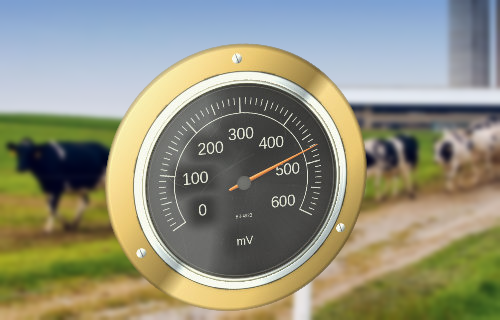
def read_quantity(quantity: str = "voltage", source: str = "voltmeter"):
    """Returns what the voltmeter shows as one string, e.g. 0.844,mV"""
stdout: 470,mV
